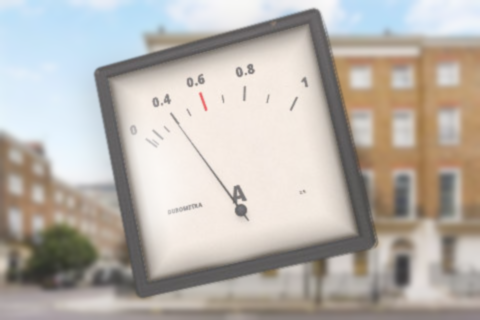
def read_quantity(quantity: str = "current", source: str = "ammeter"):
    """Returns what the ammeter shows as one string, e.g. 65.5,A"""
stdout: 0.4,A
